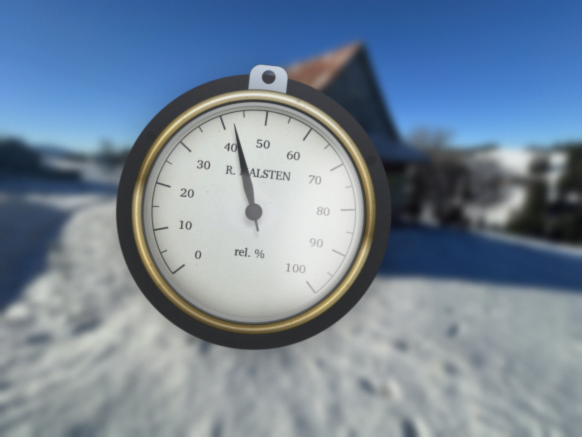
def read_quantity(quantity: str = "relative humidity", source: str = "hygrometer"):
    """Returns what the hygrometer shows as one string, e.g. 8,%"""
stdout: 42.5,%
